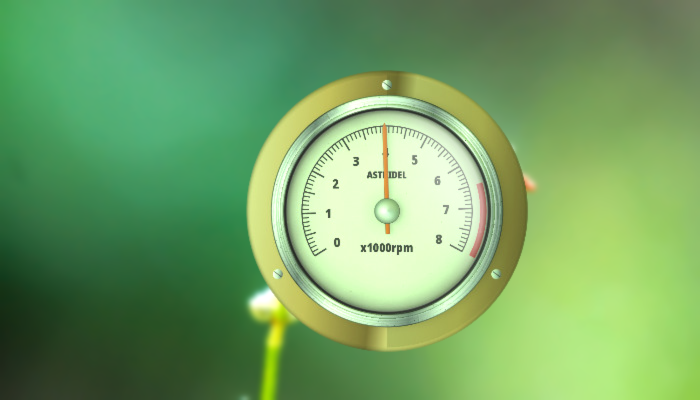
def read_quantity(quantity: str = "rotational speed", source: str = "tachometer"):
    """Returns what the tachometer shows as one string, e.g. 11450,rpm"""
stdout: 4000,rpm
